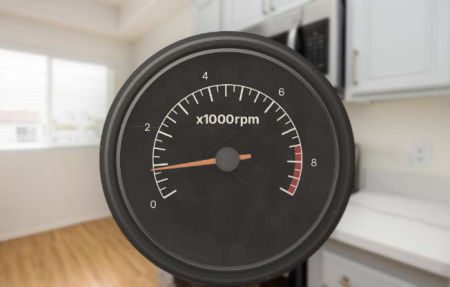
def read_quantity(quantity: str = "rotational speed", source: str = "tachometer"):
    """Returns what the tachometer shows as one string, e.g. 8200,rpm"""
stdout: 875,rpm
